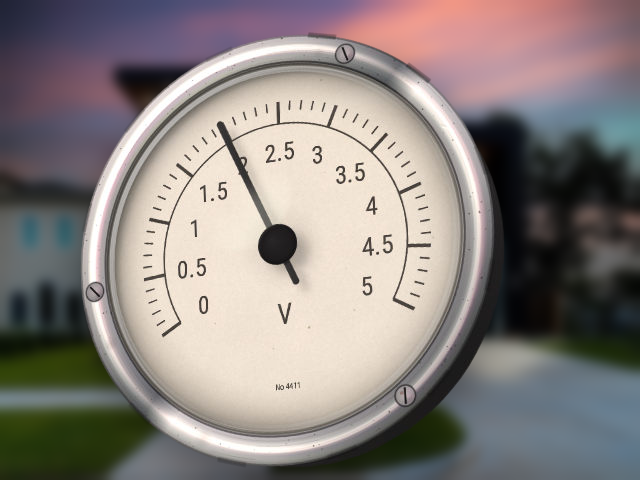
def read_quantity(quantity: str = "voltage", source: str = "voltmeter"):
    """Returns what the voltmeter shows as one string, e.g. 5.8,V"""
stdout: 2,V
